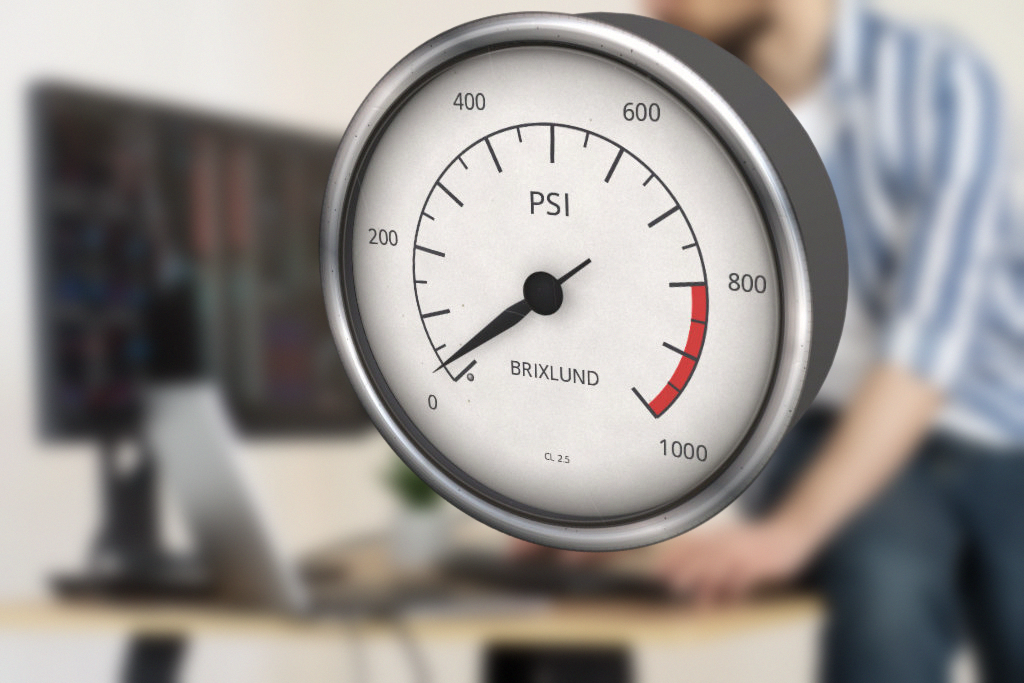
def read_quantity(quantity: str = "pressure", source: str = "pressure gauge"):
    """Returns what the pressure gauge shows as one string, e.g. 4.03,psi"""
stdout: 25,psi
